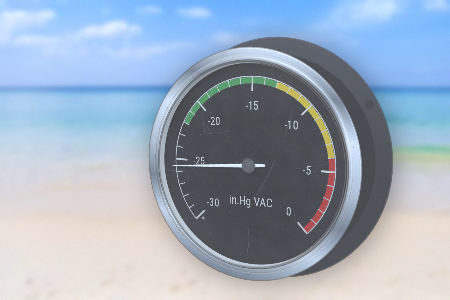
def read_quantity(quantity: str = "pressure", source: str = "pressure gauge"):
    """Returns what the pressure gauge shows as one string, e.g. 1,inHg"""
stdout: -25.5,inHg
